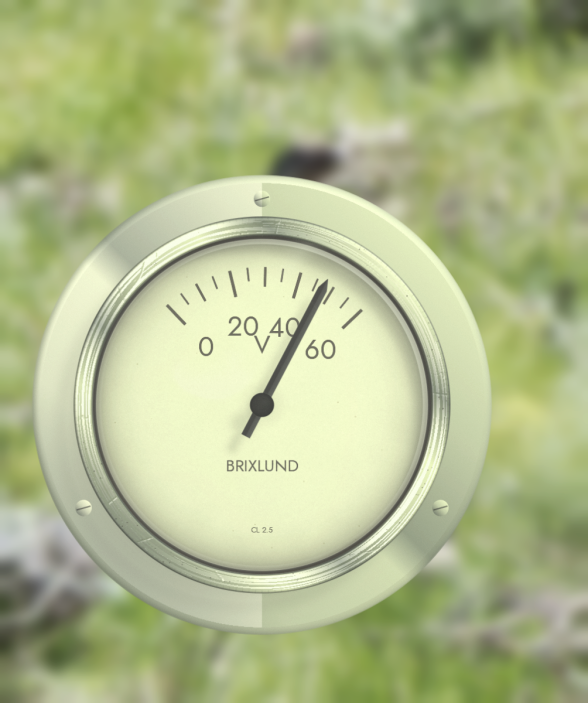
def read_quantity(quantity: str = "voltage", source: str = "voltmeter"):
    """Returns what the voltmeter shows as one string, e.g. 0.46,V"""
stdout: 47.5,V
